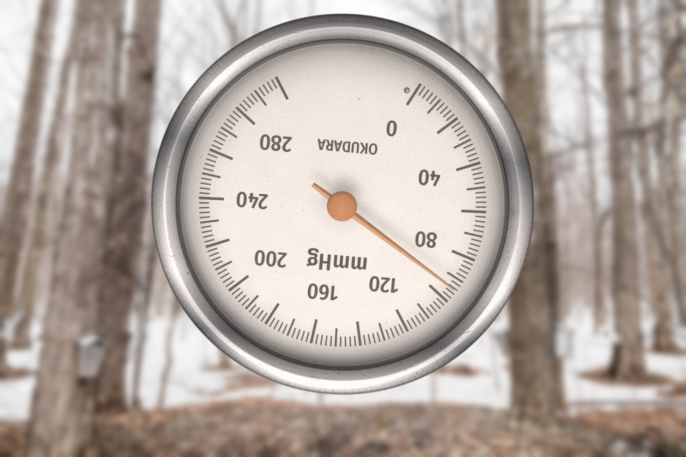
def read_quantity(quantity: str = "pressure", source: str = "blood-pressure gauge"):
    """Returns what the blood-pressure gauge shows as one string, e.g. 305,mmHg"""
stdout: 94,mmHg
